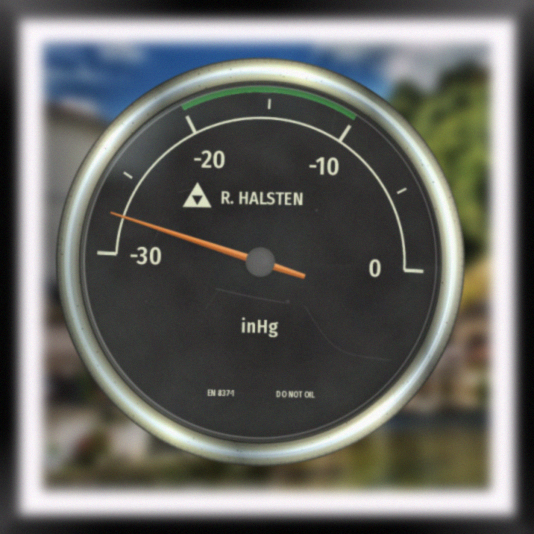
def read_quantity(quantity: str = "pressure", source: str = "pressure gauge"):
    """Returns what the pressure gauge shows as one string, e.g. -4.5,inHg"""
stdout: -27.5,inHg
